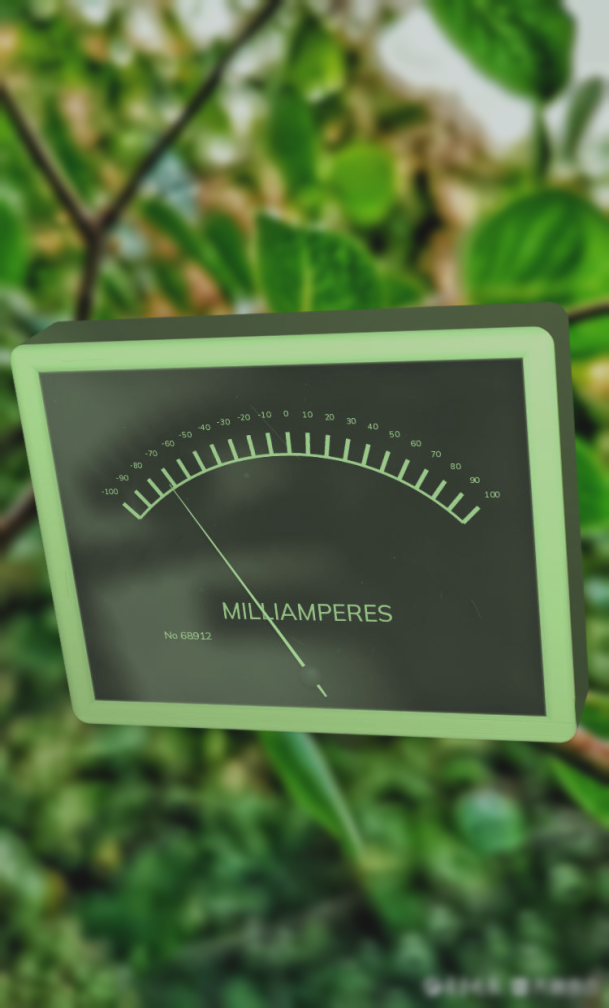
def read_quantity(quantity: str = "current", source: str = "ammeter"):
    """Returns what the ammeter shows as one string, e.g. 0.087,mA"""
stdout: -70,mA
